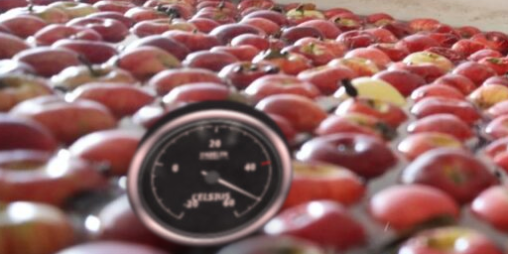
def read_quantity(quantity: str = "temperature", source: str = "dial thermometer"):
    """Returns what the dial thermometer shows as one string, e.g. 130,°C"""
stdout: 52,°C
